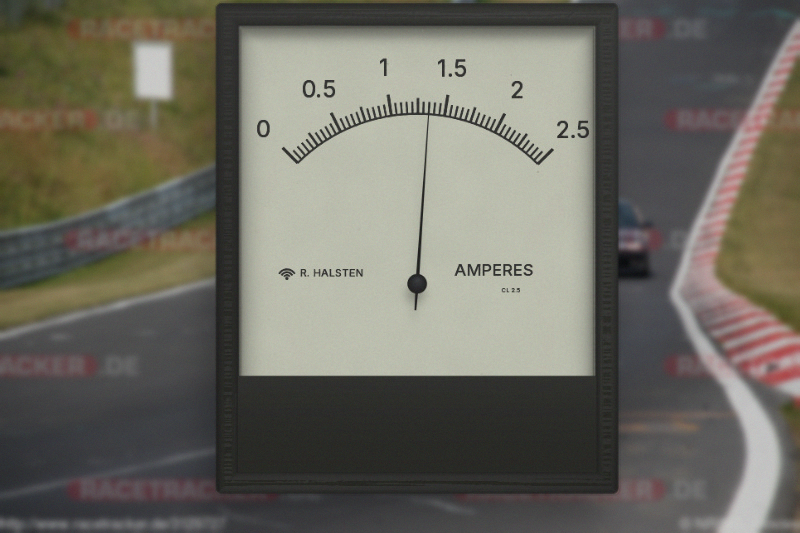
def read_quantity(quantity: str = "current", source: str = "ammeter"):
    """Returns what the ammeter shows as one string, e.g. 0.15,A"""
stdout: 1.35,A
